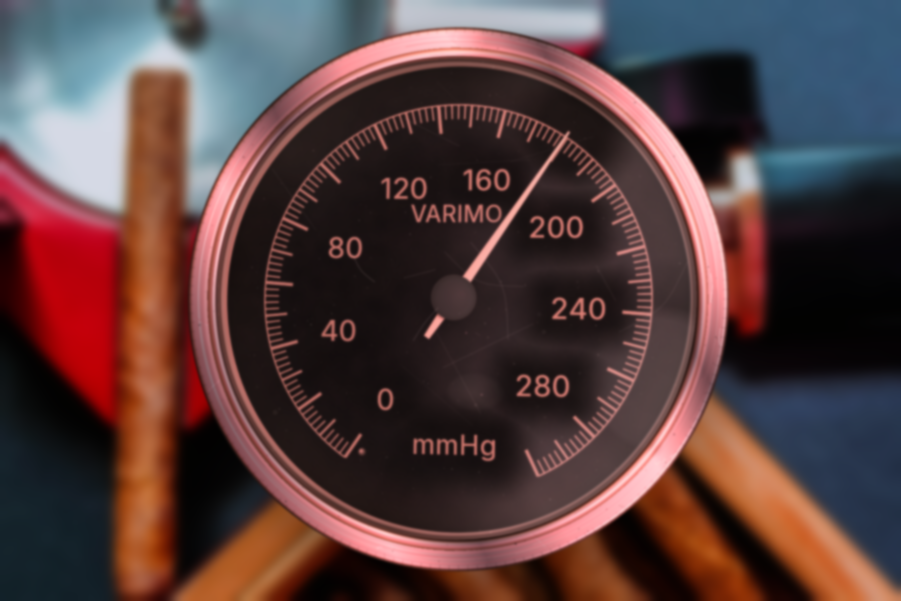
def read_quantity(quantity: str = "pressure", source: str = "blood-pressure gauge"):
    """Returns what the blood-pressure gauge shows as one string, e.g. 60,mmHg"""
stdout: 180,mmHg
